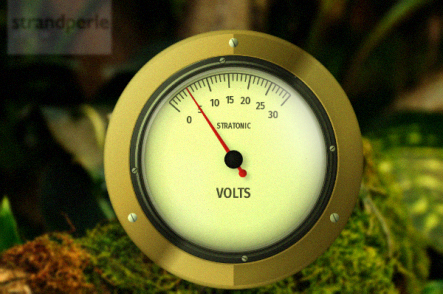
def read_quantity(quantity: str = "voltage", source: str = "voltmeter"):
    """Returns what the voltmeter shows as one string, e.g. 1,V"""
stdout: 5,V
